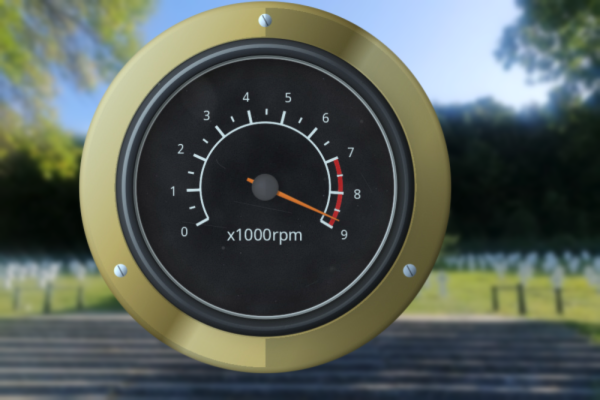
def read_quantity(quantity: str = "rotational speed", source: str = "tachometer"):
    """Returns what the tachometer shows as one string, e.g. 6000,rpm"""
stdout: 8750,rpm
